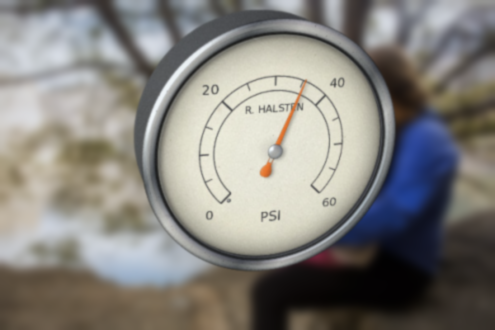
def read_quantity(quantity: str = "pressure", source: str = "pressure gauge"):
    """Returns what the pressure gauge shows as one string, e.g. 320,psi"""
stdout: 35,psi
